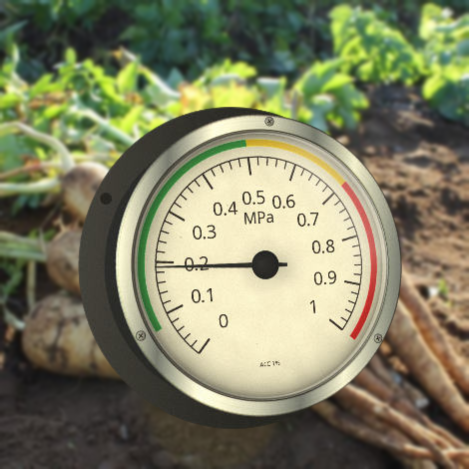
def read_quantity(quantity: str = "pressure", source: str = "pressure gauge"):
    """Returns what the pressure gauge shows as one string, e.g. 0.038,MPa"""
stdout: 0.19,MPa
